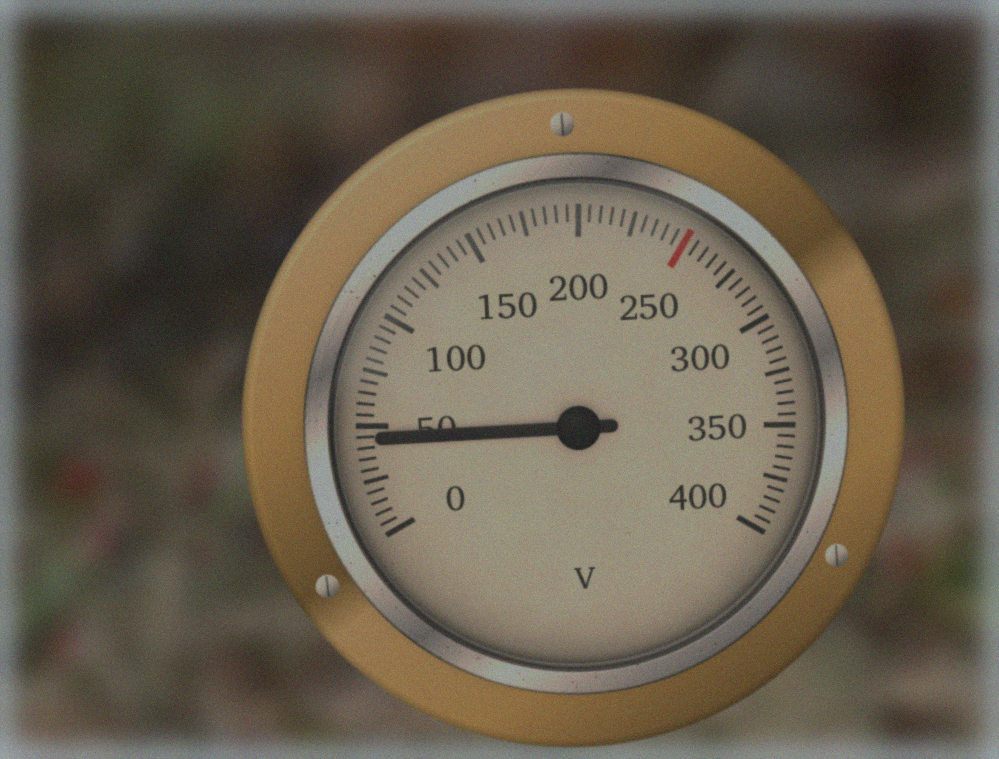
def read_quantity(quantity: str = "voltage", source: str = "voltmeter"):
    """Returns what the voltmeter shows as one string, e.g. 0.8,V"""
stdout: 45,V
